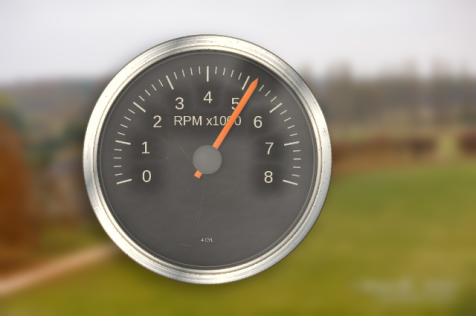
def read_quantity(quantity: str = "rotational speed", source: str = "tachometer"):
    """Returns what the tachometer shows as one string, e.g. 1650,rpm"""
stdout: 5200,rpm
